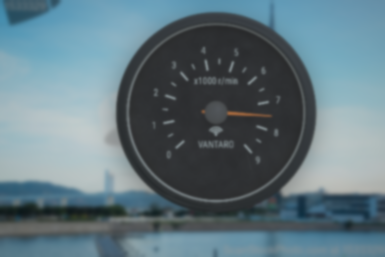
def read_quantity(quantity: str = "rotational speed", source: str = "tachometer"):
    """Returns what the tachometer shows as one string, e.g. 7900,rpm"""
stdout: 7500,rpm
